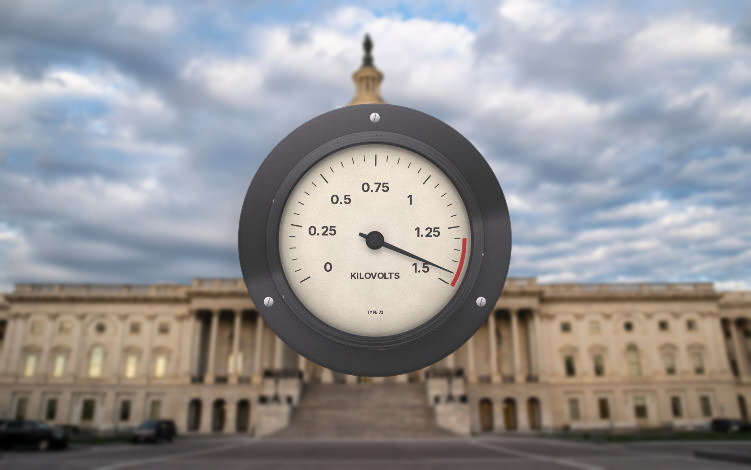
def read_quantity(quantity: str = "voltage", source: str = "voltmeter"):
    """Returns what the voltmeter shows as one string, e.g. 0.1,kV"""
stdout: 1.45,kV
